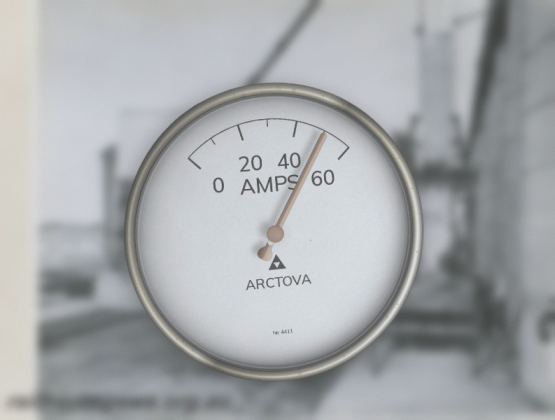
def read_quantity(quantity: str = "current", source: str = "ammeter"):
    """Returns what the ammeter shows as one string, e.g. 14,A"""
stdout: 50,A
